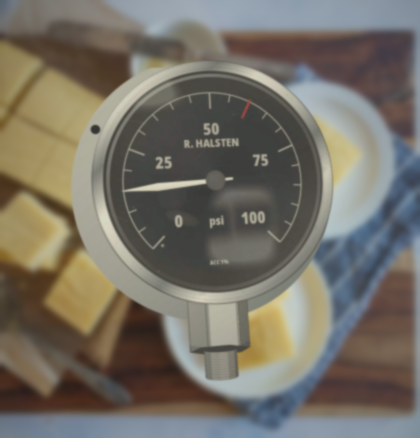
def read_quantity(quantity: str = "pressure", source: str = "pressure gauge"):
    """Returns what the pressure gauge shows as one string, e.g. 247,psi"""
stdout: 15,psi
